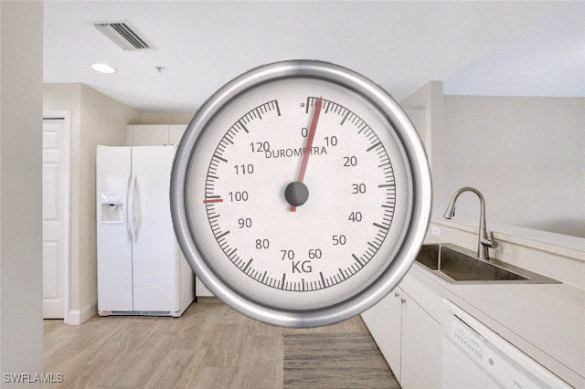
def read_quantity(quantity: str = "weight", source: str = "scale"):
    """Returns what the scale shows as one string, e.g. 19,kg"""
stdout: 3,kg
